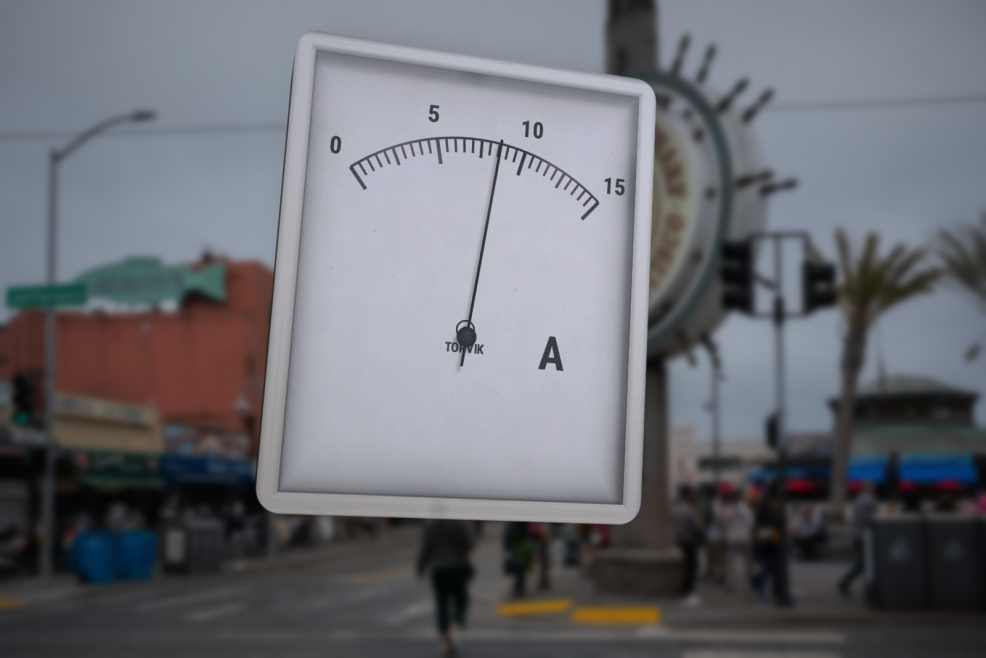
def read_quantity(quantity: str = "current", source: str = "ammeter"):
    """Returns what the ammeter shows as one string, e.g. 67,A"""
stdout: 8.5,A
